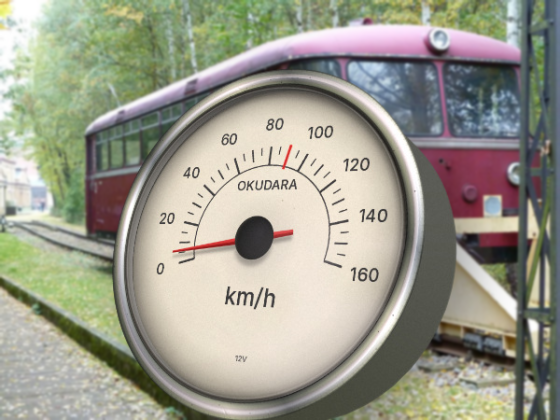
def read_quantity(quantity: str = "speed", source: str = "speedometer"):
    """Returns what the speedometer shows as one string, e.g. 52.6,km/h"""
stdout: 5,km/h
